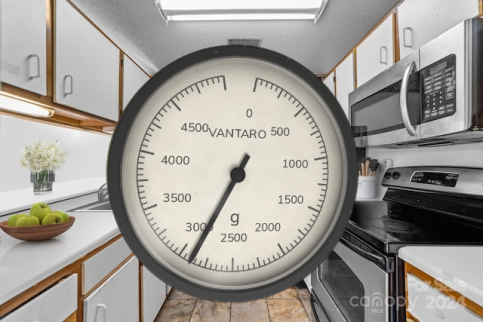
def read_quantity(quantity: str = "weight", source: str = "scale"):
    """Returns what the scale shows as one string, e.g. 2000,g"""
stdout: 2900,g
